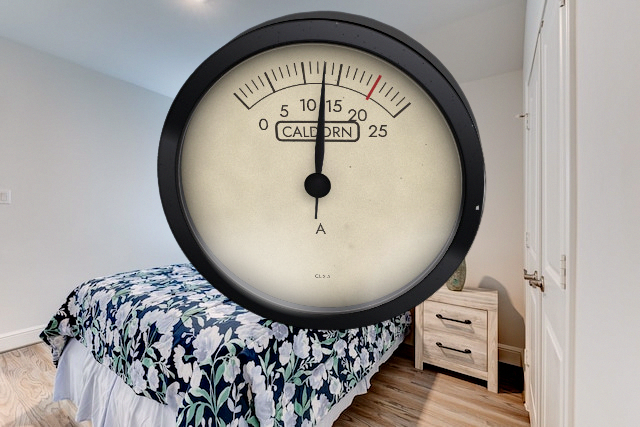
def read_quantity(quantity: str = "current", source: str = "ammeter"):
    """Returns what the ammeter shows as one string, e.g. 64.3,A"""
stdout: 13,A
